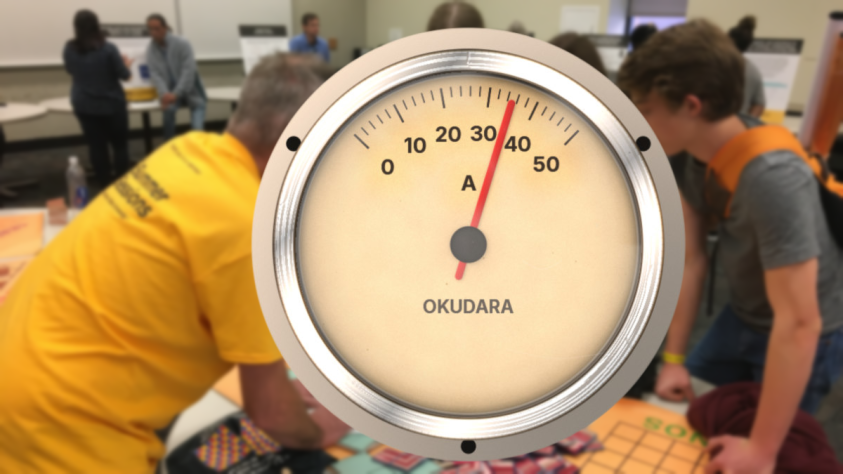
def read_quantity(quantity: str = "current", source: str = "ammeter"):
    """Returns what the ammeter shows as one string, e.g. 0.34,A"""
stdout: 35,A
